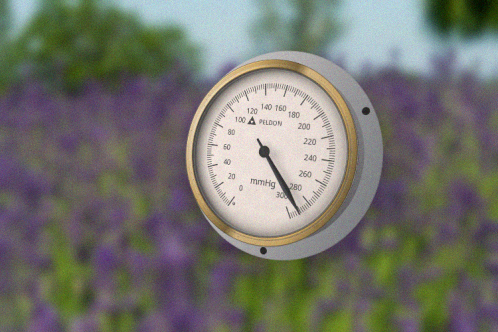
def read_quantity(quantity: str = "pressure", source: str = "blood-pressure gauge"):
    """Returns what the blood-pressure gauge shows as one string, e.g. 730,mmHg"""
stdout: 290,mmHg
